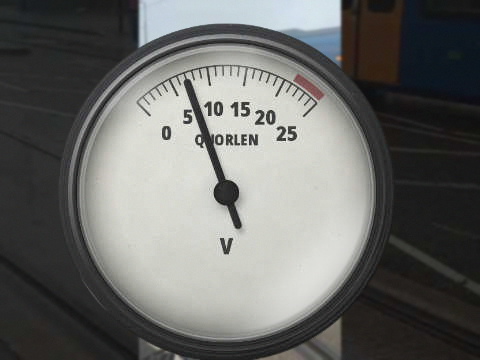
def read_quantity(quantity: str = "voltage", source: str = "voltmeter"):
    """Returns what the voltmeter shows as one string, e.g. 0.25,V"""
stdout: 7,V
